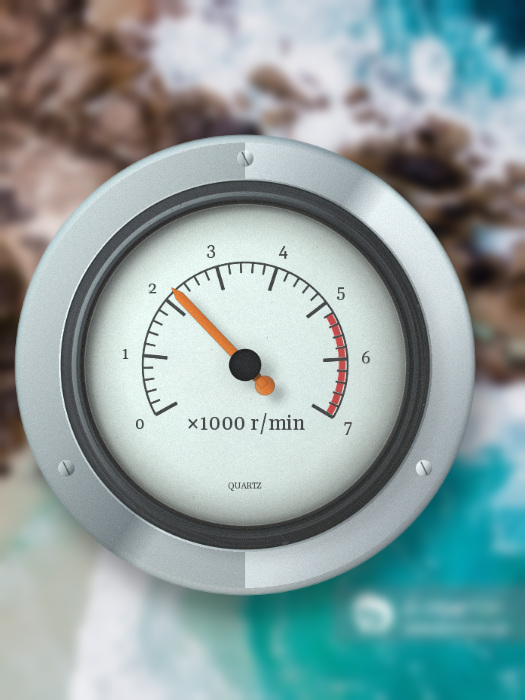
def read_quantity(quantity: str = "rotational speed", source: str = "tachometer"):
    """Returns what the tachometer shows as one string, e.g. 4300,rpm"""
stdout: 2200,rpm
